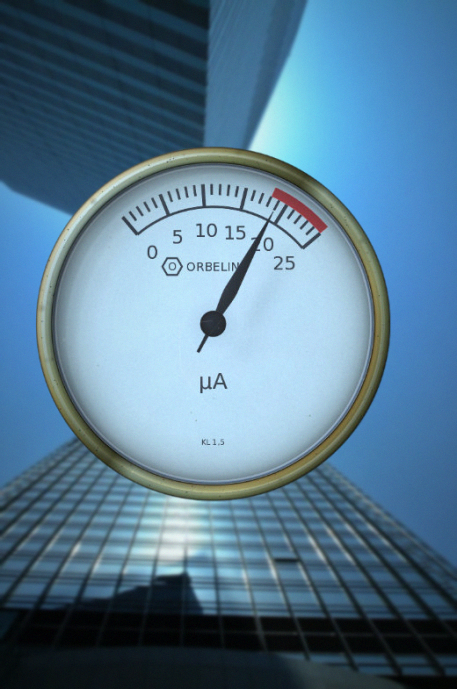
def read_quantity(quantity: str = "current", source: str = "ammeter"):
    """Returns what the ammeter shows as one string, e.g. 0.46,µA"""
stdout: 19,µA
